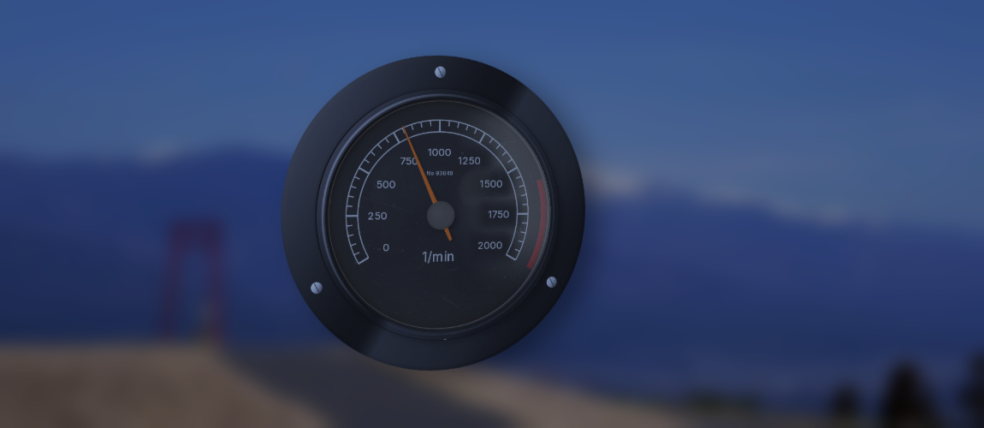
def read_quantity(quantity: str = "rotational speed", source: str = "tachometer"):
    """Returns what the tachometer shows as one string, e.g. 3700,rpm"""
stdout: 800,rpm
